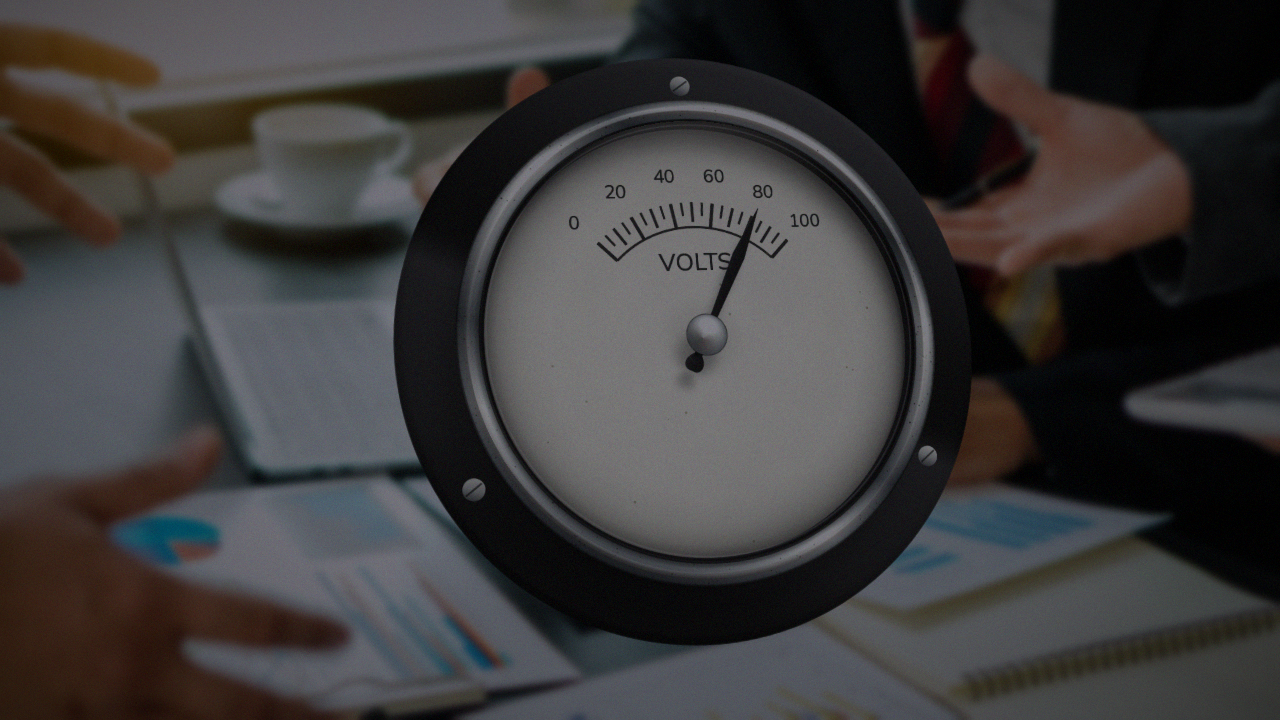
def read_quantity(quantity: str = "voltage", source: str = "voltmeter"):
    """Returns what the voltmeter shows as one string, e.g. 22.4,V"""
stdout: 80,V
